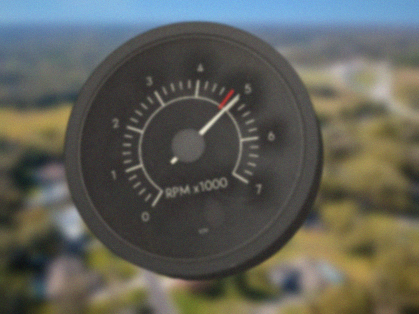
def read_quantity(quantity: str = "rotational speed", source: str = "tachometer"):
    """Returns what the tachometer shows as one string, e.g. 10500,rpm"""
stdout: 5000,rpm
